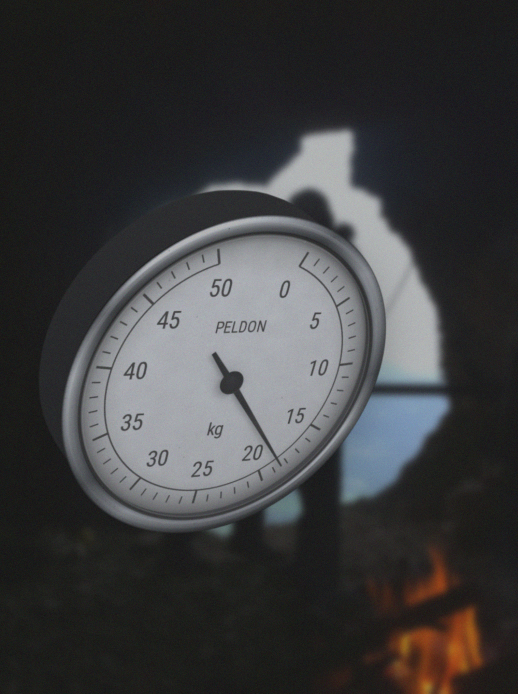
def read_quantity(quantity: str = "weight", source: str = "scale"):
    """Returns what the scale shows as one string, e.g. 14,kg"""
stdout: 18.5,kg
